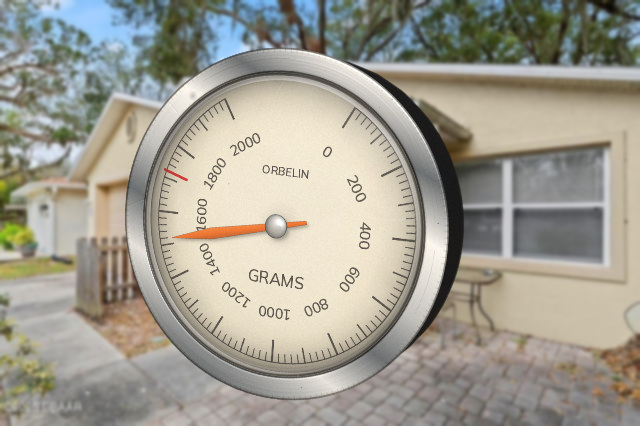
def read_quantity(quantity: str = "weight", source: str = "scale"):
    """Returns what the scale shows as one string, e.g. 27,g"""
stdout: 1520,g
